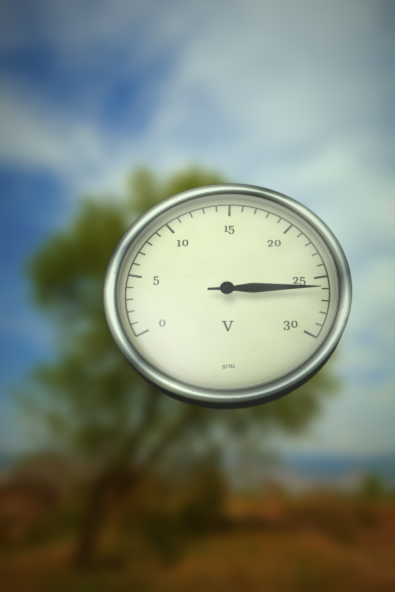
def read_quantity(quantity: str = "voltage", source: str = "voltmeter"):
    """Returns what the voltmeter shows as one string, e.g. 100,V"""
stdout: 26,V
